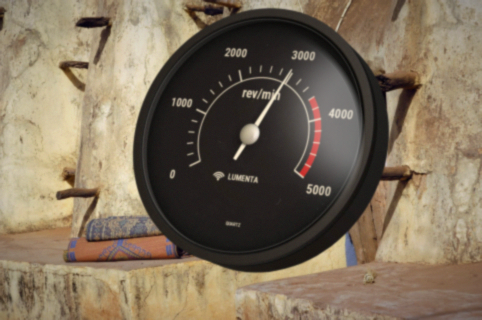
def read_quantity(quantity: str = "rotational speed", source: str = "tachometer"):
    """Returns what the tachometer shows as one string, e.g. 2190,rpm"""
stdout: 3000,rpm
